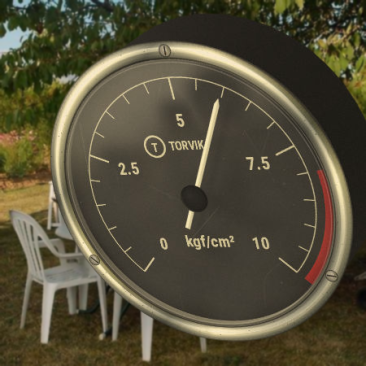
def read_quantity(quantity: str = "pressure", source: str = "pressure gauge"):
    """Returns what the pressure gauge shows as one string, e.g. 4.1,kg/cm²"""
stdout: 6,kg/cm²
